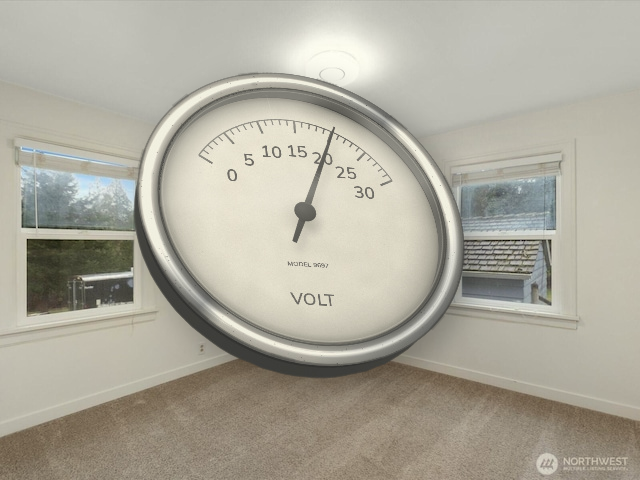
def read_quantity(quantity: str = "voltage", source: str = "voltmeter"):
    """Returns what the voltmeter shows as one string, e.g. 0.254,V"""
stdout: 20,V
